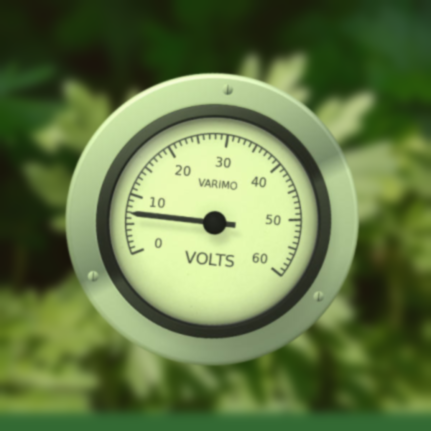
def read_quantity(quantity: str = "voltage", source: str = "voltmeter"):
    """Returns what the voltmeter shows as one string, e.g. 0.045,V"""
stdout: 7,V
